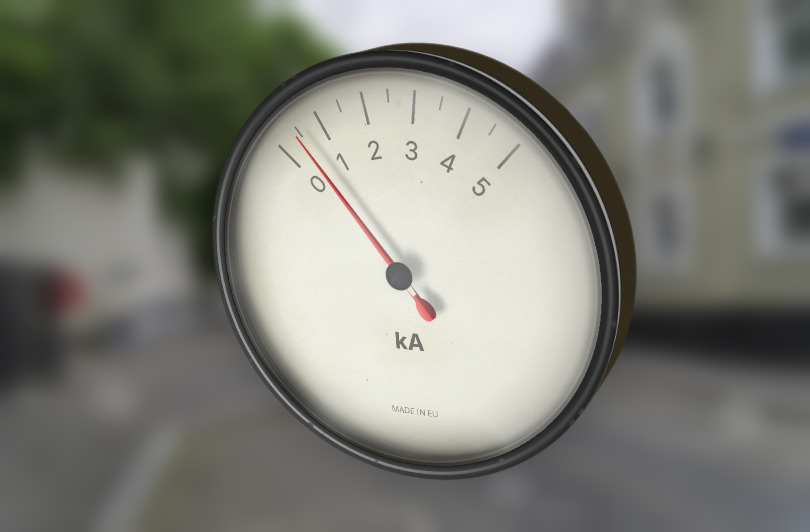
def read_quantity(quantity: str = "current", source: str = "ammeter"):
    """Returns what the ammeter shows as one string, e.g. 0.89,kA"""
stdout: 0.5,kA
